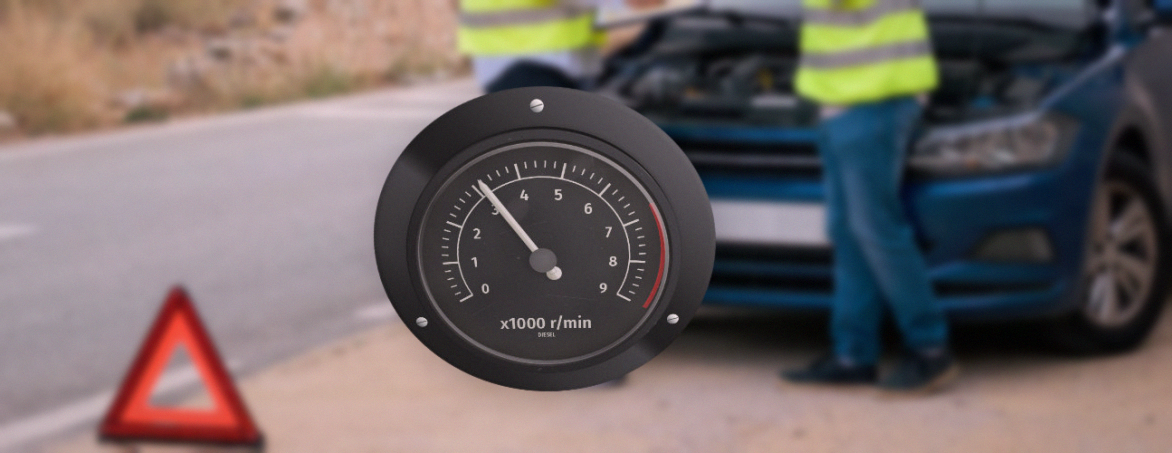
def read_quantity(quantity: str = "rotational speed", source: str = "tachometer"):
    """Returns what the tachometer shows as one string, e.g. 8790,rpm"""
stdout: 3200,rpm
